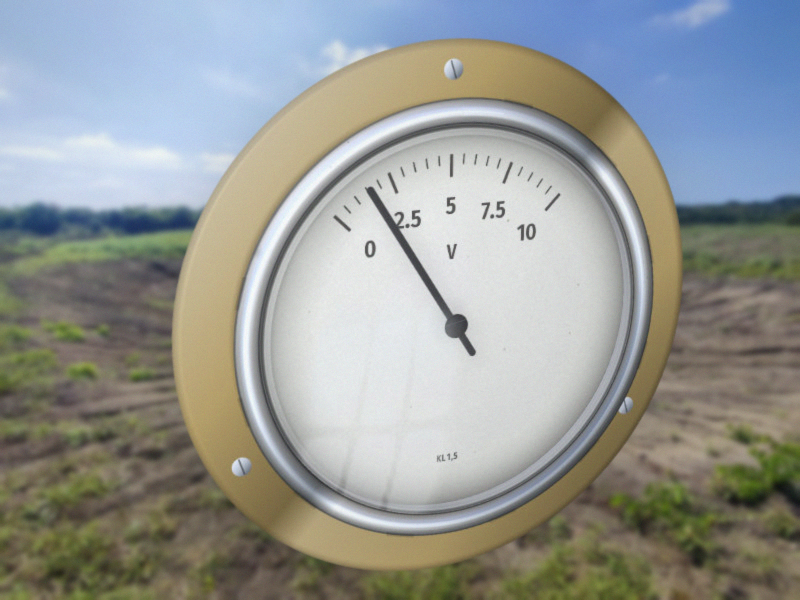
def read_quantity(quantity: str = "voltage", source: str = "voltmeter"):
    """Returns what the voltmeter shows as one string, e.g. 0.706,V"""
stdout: 1.5,V
